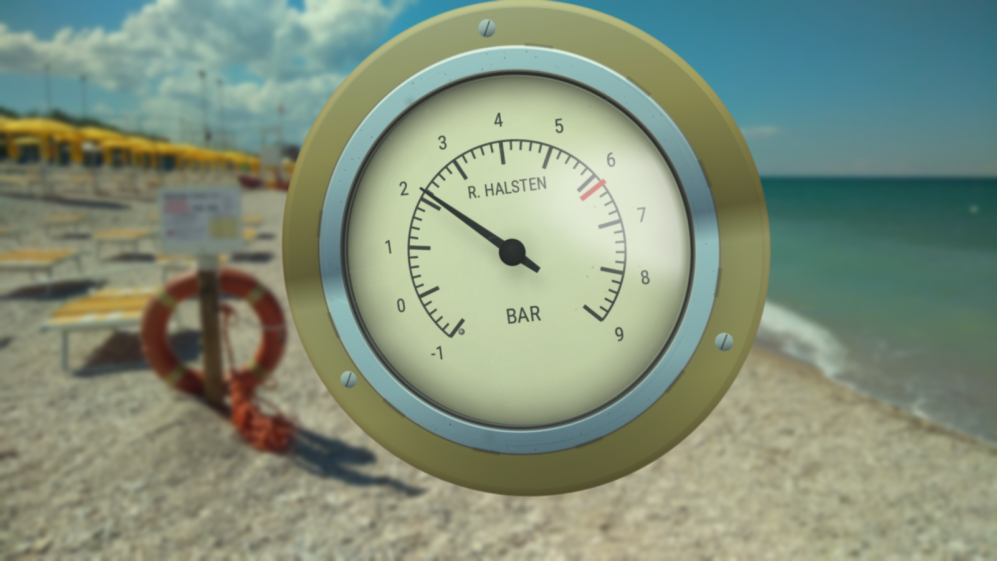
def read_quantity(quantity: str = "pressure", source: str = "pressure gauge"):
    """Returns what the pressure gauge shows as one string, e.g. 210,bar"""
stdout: 2.2,bar
